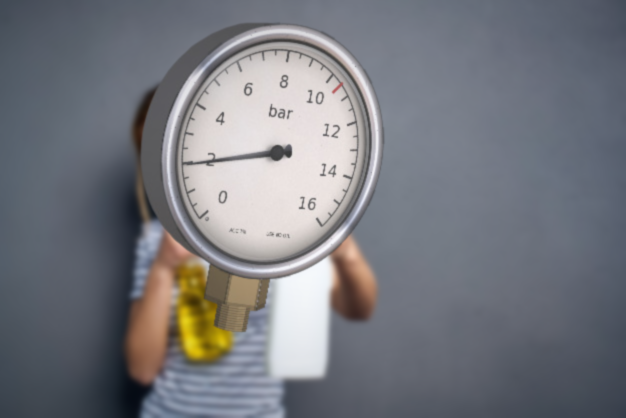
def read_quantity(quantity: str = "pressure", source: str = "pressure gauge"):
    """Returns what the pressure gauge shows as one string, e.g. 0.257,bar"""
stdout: 2,bar
